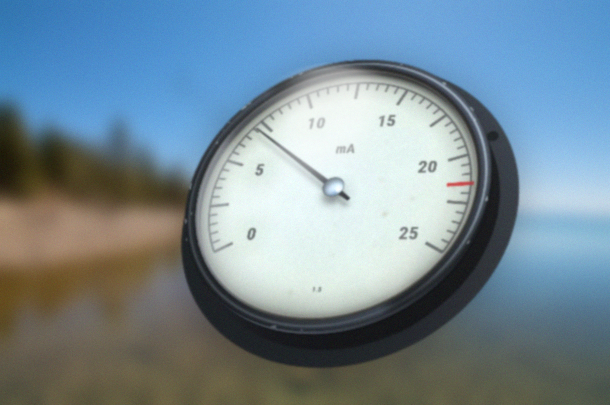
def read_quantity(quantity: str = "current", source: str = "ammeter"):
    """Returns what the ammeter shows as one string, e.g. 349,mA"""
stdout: 7,mA
